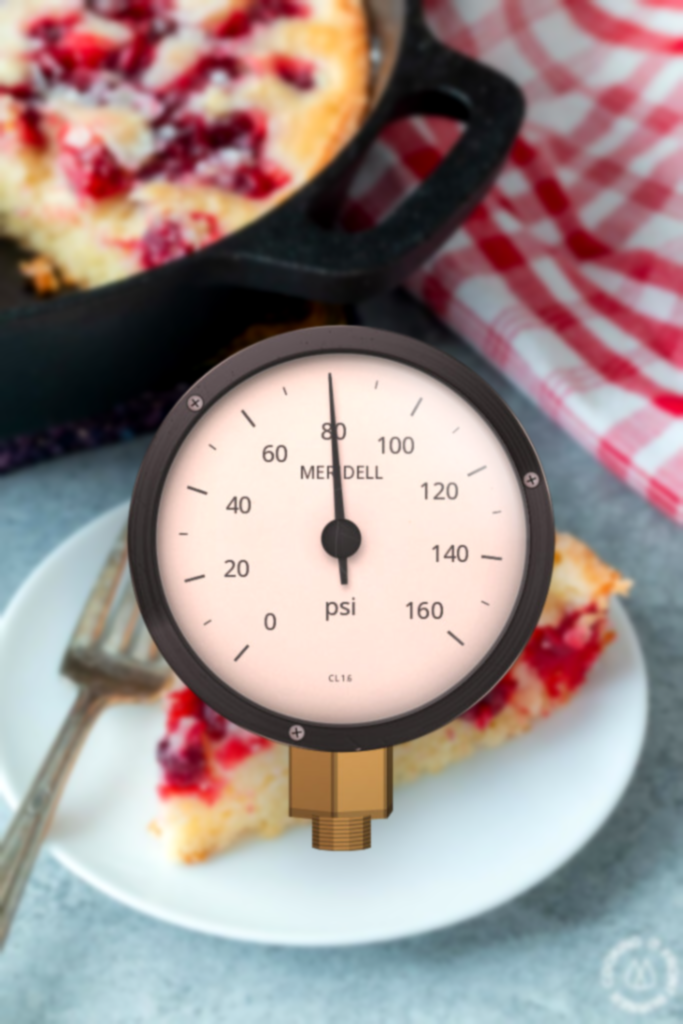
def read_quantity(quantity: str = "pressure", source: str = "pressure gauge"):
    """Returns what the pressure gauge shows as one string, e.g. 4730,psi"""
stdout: 80,psi
